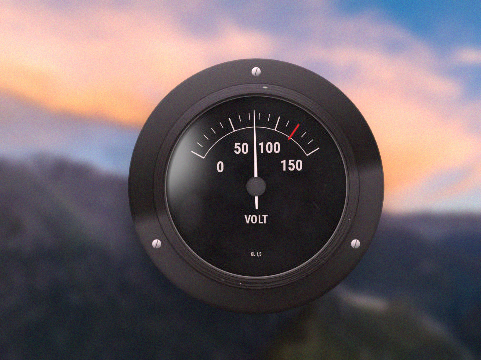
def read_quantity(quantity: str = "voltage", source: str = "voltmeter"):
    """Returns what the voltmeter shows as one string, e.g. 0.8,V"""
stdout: 75,V
